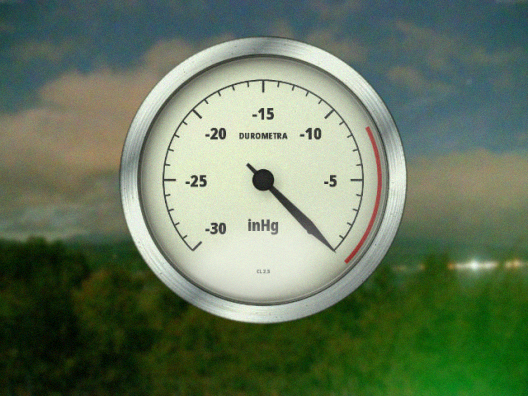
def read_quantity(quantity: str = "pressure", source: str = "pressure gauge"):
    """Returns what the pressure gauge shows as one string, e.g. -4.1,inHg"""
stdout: 0,inHg
